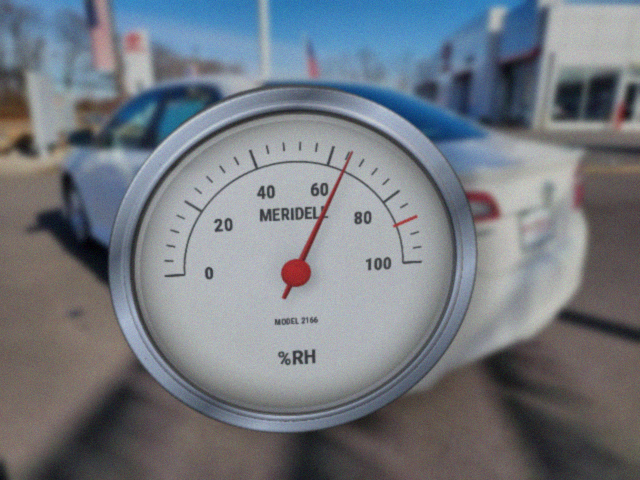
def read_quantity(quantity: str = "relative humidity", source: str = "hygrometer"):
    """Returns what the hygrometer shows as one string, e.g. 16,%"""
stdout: 64,%
